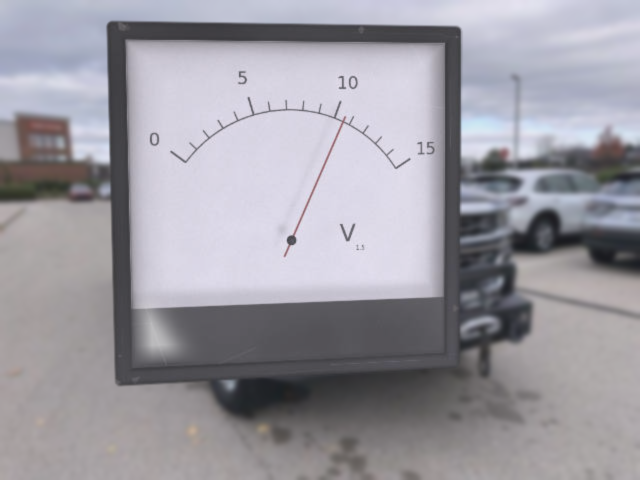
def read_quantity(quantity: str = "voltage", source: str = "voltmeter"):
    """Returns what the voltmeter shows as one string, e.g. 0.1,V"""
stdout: 10.5,V
